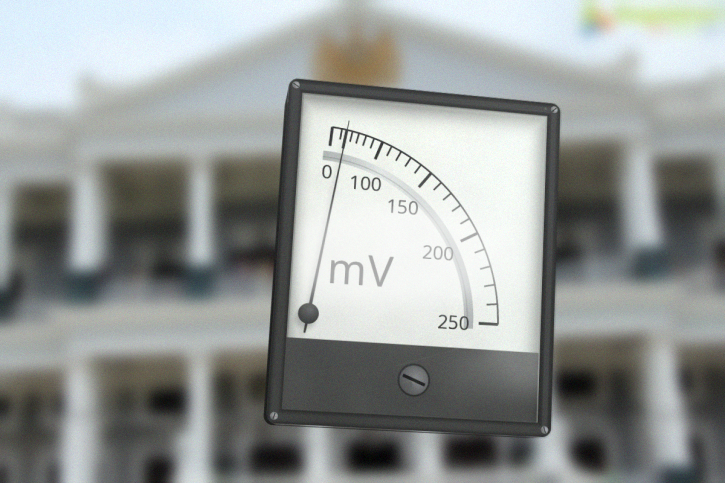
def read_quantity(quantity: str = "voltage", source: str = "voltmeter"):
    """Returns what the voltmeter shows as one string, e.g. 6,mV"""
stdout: 50,mV
